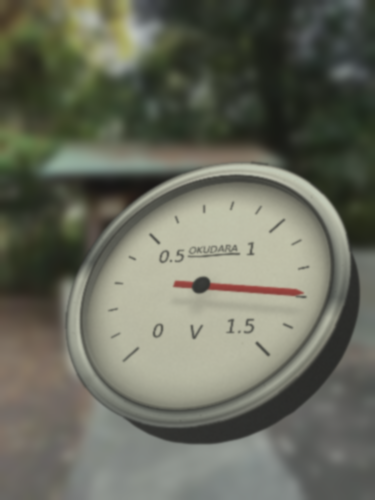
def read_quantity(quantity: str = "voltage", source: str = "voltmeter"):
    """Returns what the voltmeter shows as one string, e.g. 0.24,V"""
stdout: 1.3,V
